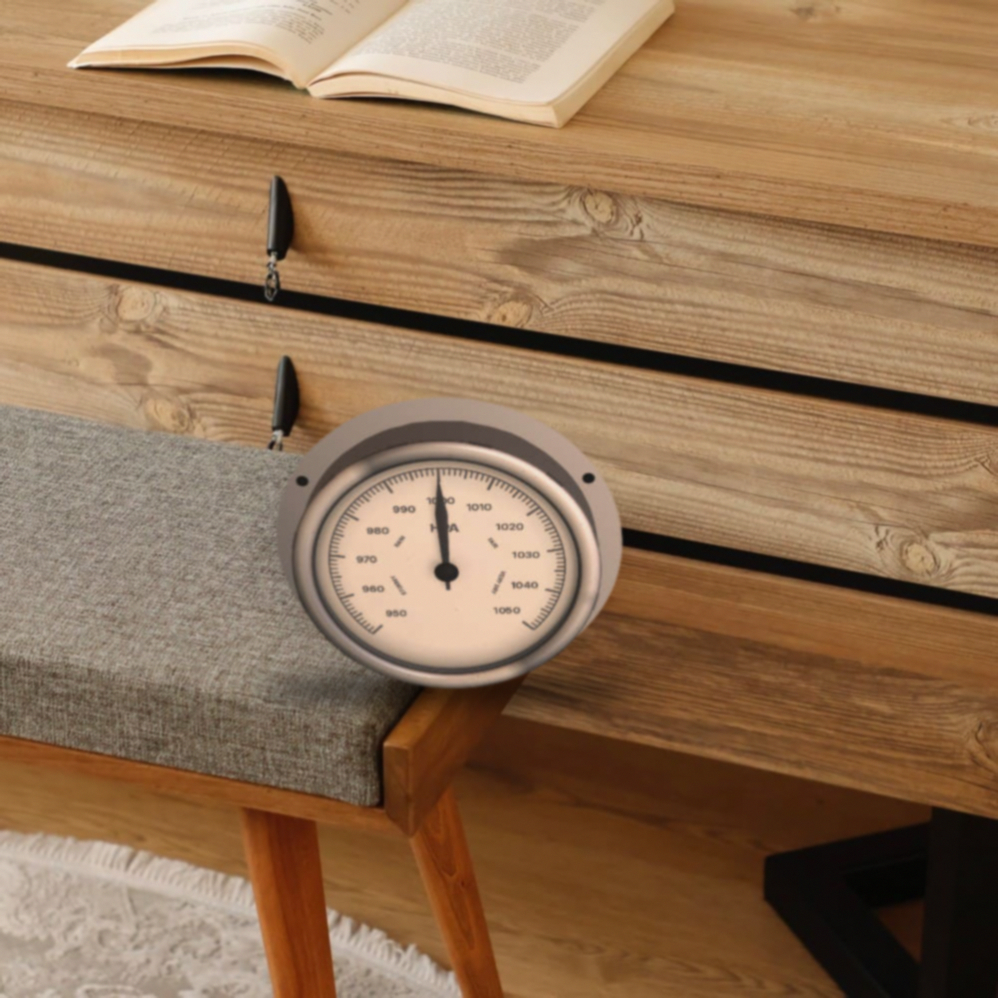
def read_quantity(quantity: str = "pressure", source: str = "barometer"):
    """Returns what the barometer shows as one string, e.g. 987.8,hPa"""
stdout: 1000,hPa
